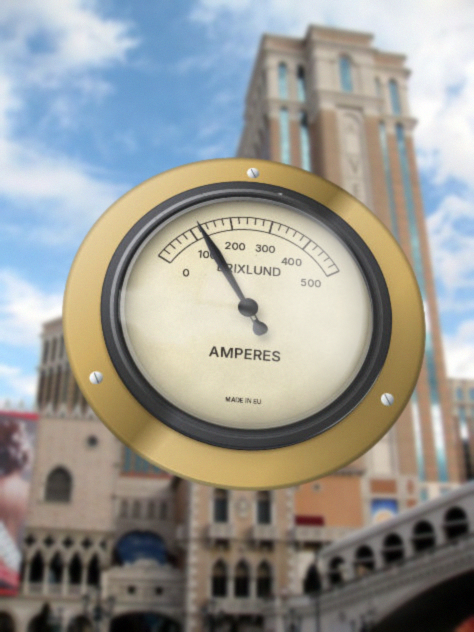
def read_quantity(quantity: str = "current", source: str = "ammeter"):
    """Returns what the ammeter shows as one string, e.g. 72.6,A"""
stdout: 120,A
